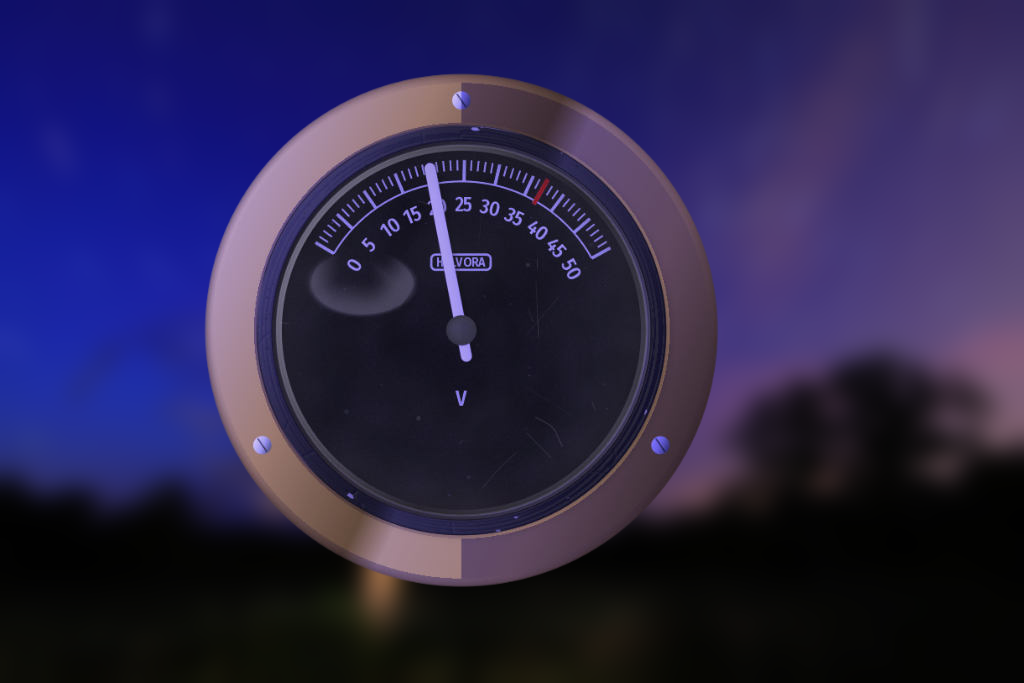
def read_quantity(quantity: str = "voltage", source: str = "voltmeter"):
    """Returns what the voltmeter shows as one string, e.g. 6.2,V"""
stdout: 20,V
